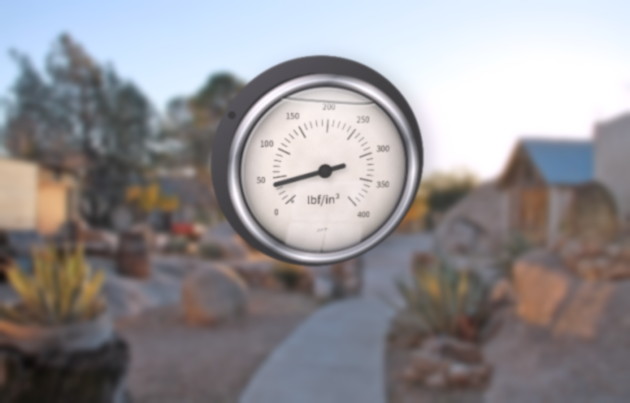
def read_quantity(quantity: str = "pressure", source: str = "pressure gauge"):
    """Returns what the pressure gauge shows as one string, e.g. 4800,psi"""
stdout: 40,psi
